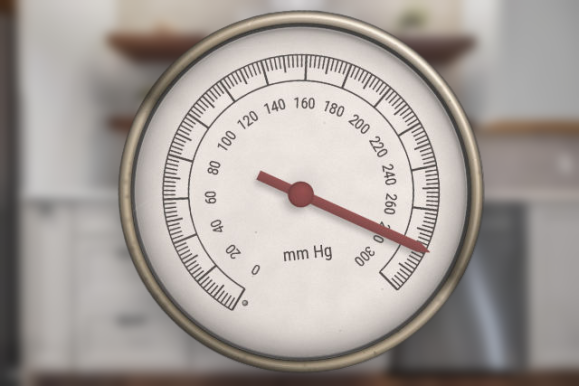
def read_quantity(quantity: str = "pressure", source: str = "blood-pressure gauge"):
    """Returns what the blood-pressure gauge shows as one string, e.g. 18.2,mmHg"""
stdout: 278,mmHg
